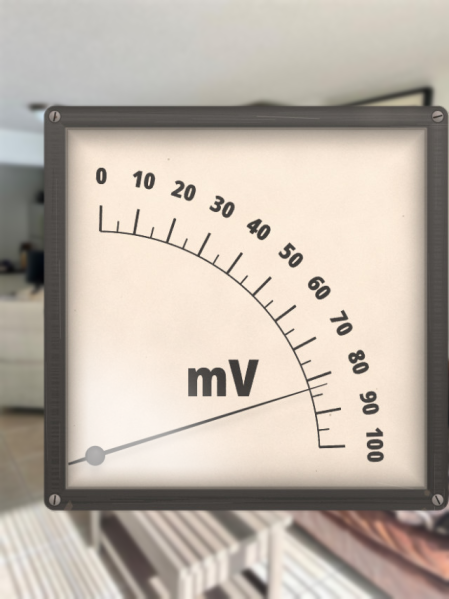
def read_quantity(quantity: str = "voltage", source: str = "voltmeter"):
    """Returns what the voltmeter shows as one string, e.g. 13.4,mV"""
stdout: 82.5,mV
